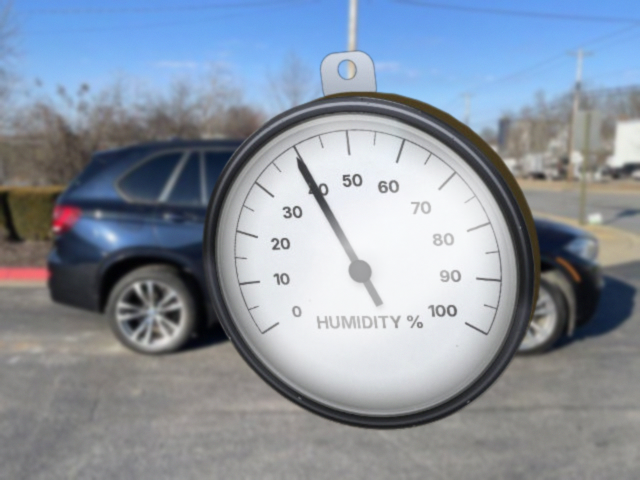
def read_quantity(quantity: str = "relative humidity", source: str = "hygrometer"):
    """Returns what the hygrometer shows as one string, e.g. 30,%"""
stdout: 40,%
